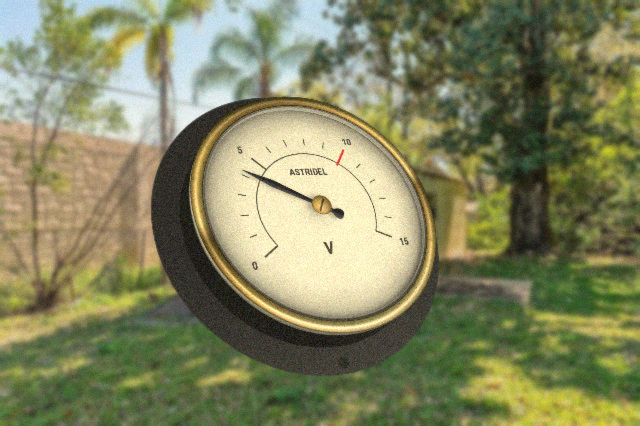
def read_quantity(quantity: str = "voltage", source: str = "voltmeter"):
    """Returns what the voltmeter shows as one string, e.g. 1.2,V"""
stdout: 4,V
